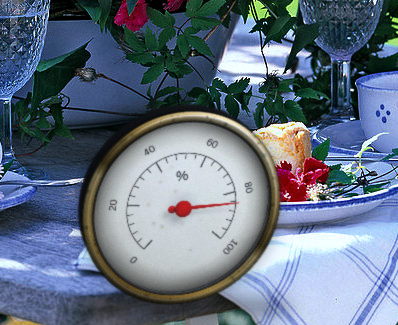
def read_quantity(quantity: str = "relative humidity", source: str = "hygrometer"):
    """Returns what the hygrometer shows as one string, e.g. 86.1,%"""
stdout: 84,%
